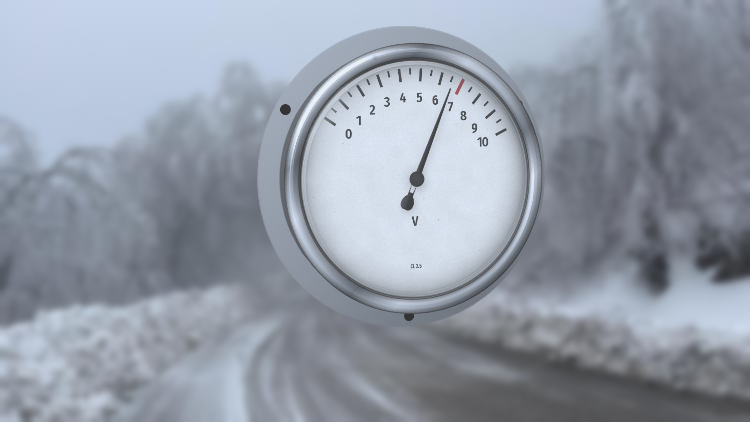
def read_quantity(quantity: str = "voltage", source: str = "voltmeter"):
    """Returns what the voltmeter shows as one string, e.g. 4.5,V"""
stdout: 6.5,V
